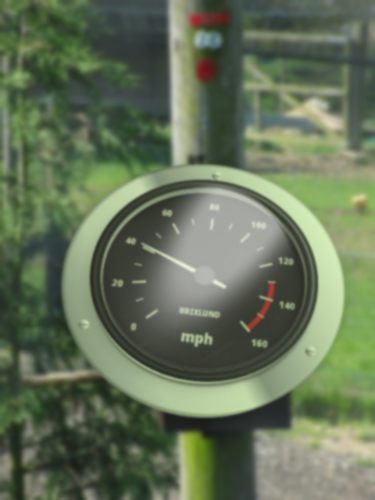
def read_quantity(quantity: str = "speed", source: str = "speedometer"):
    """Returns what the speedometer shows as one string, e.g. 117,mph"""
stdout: 40,mph
